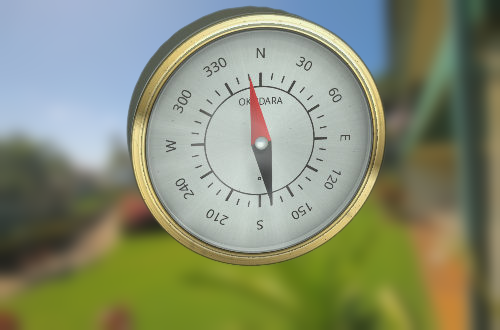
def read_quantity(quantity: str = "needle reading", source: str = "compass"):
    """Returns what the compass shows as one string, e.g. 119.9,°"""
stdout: 350,°
